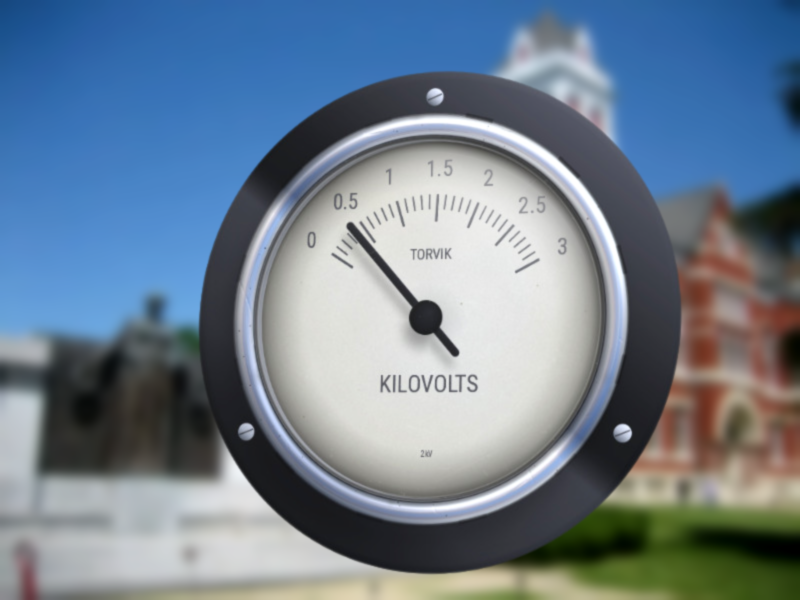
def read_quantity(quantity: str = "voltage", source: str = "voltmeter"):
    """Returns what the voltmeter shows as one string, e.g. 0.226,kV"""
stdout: 0.4,kV
